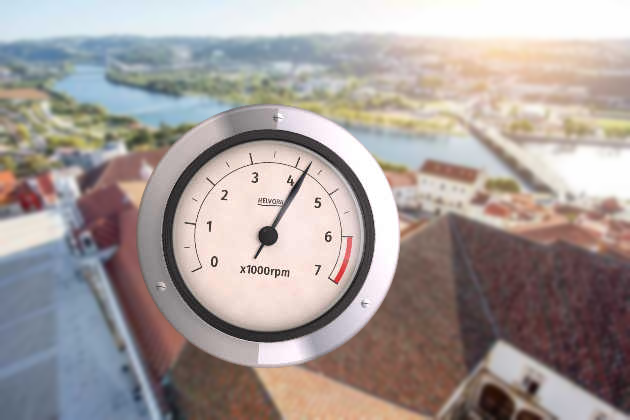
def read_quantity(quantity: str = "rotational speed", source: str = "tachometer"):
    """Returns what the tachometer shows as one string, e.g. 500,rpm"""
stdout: 4250,rpm
